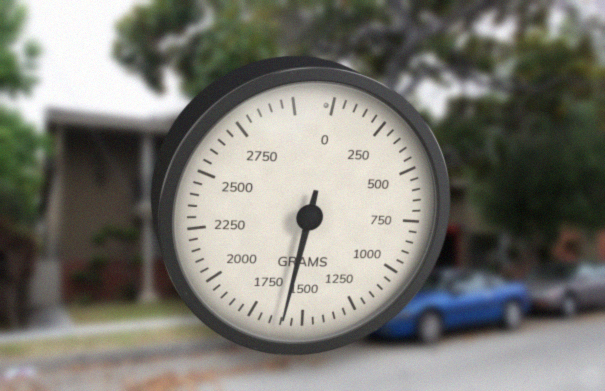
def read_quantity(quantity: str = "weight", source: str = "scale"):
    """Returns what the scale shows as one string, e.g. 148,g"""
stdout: 1600,g
